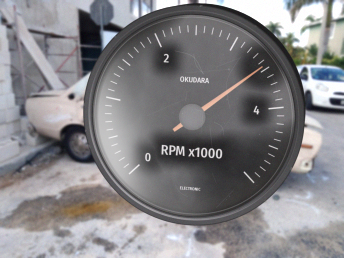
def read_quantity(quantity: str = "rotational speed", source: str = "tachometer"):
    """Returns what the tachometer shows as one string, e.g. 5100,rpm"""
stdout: 3450,rpm
